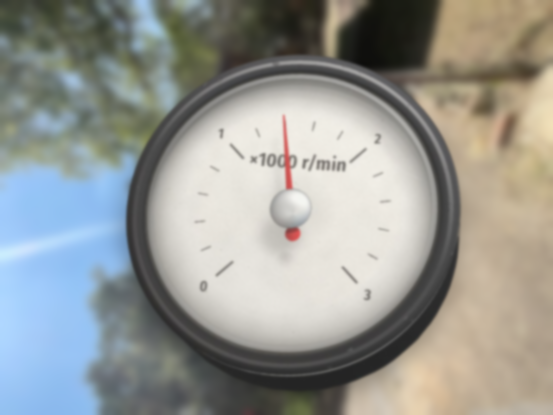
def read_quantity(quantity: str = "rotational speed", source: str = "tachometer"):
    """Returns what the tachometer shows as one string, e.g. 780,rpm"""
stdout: 1400,rpm
